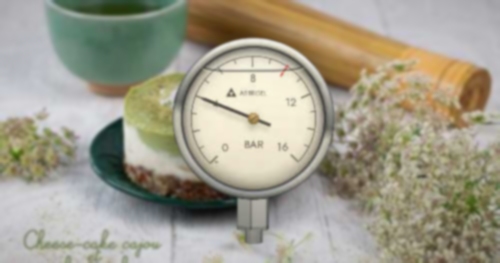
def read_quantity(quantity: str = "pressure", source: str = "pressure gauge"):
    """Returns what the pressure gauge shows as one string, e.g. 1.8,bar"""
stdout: 4,bar
